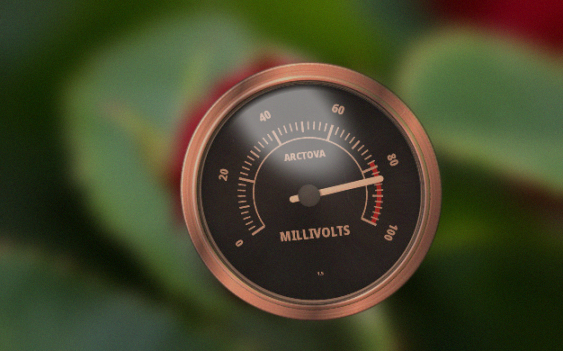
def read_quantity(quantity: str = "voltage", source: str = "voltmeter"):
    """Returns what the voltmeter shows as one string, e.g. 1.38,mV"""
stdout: 84,mV
